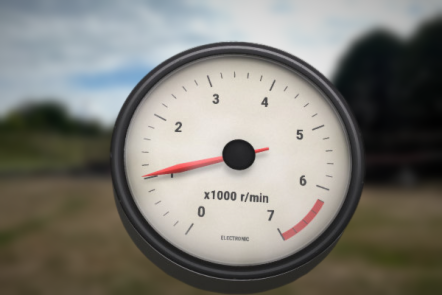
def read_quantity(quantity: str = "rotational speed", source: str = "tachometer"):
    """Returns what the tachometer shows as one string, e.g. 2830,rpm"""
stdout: 1000,rpm
